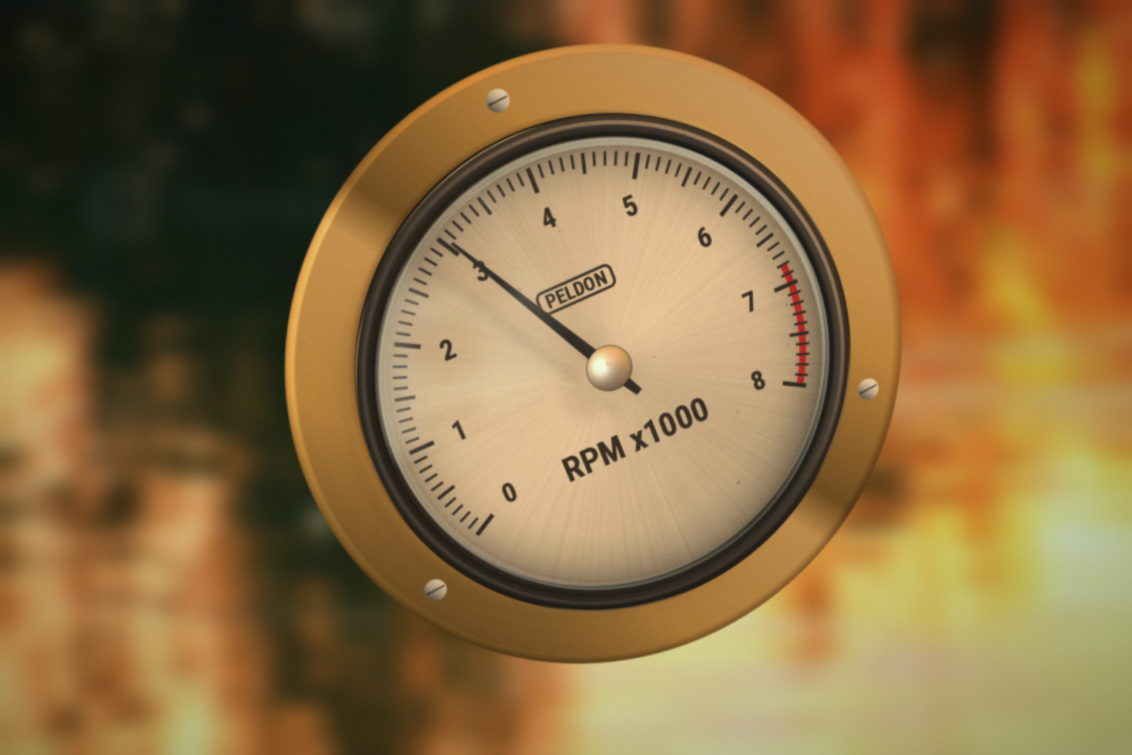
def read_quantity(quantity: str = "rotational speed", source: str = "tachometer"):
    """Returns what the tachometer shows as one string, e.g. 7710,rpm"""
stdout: 3050,rpm
